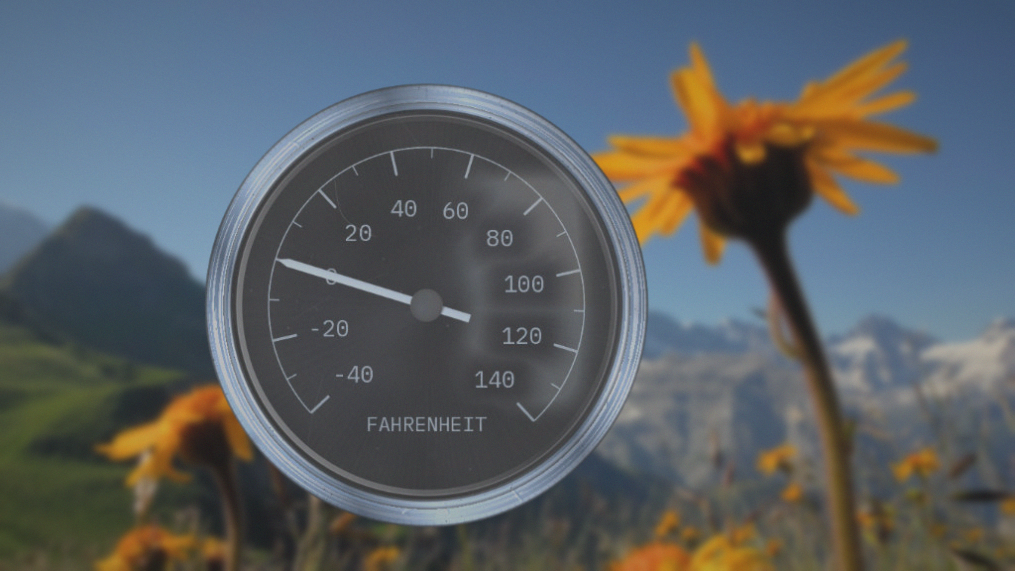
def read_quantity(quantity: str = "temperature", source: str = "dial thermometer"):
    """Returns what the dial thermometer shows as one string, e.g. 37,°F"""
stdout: 0,°F
